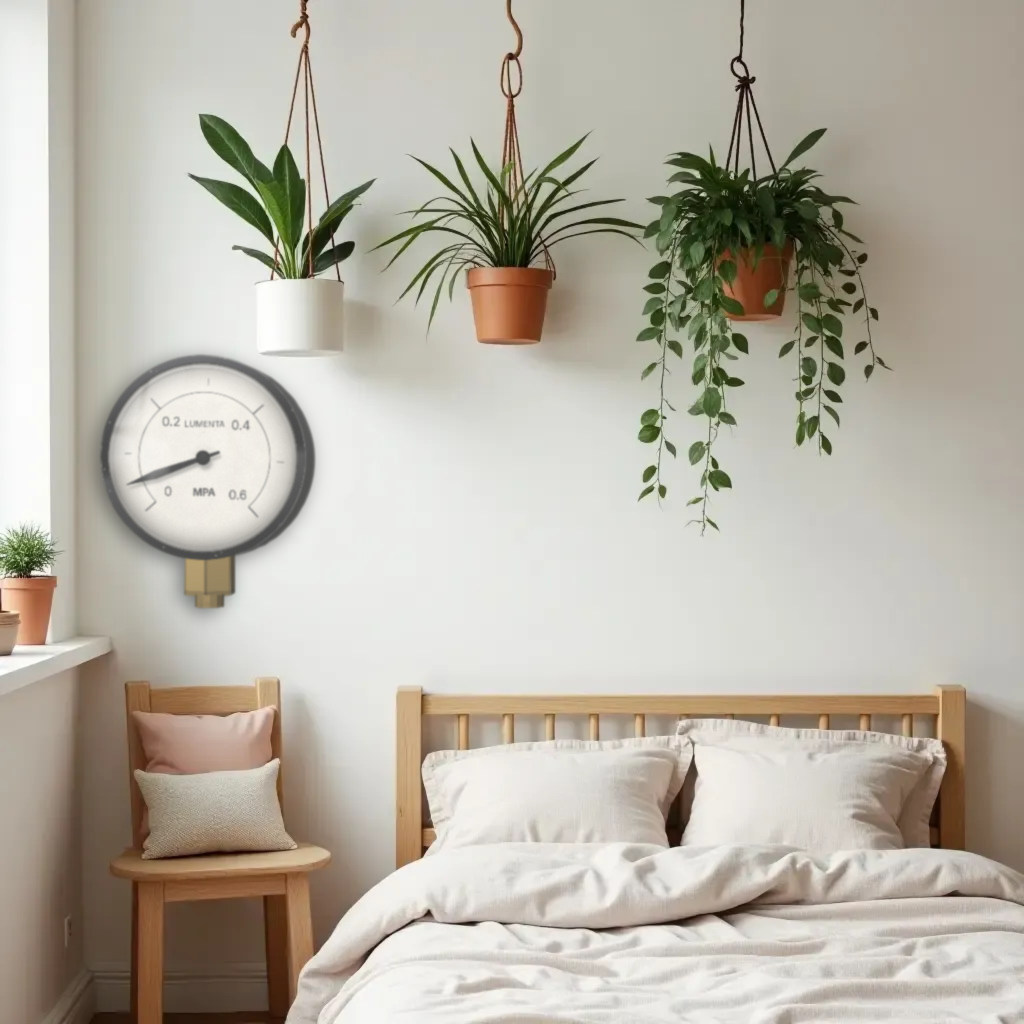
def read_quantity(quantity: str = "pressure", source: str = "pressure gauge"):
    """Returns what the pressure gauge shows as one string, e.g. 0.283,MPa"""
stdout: 0.05,MPa
